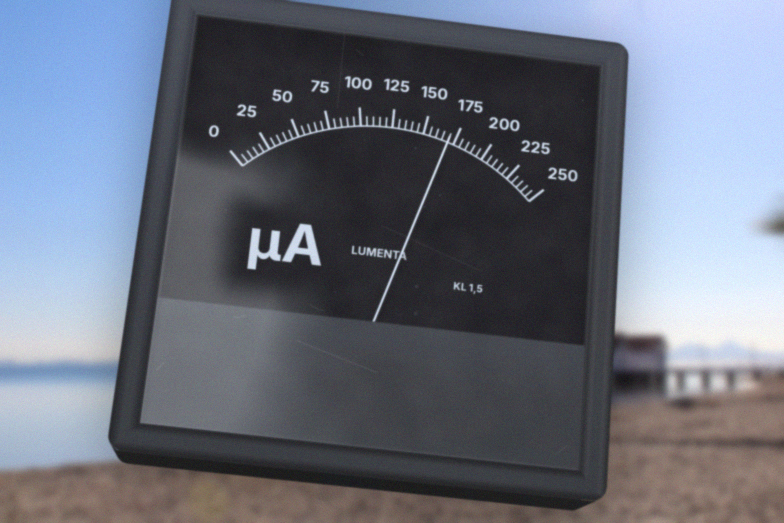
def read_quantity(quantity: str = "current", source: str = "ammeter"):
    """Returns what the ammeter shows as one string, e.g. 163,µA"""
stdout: 170,µA
